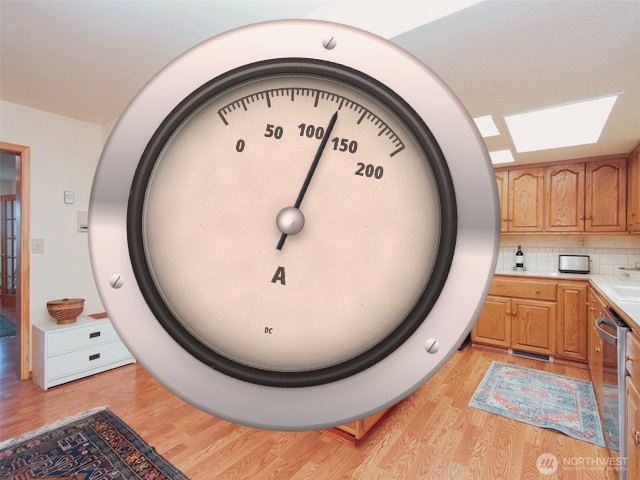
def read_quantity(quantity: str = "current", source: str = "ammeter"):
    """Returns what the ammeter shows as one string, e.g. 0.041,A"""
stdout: 125,A
